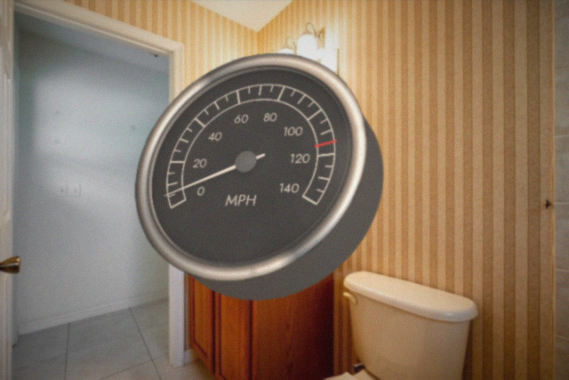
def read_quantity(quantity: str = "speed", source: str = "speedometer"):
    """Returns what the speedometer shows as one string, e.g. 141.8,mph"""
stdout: 5,mph
